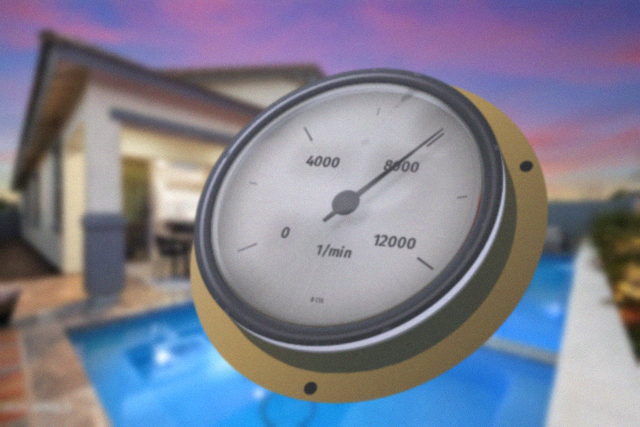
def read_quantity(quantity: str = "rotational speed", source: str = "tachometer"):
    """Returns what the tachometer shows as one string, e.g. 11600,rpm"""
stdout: 8000,rpm
